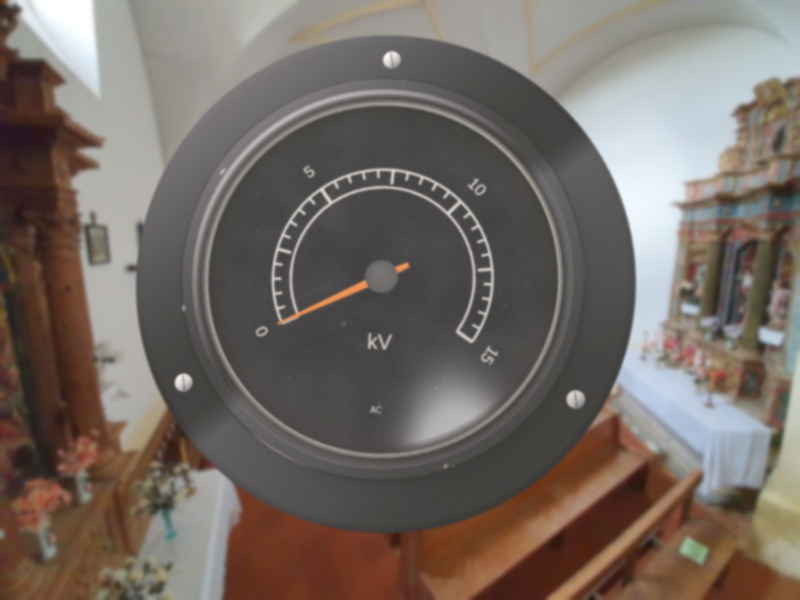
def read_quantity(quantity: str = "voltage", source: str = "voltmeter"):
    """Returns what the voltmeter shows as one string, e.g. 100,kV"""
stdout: 0,kV
